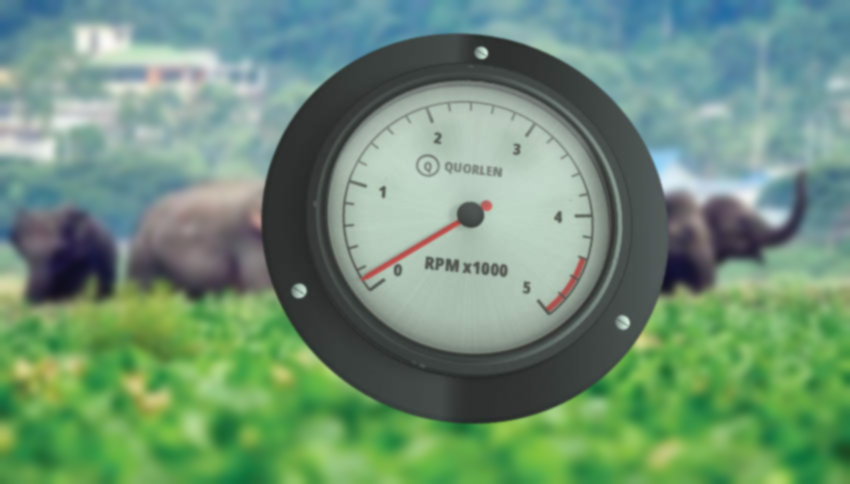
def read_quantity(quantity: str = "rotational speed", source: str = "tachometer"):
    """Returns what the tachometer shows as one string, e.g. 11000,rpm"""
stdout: 100,rpm
